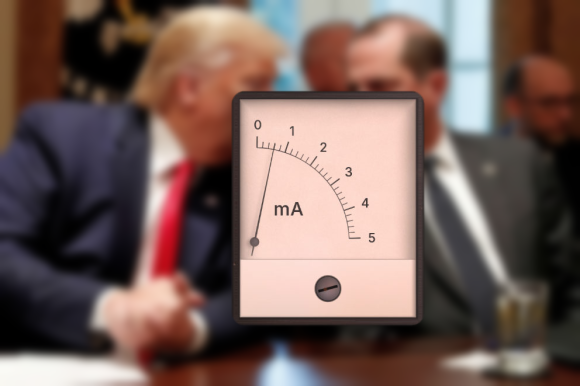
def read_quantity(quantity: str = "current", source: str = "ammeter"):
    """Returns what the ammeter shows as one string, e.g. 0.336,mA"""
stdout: 0.6,mA
